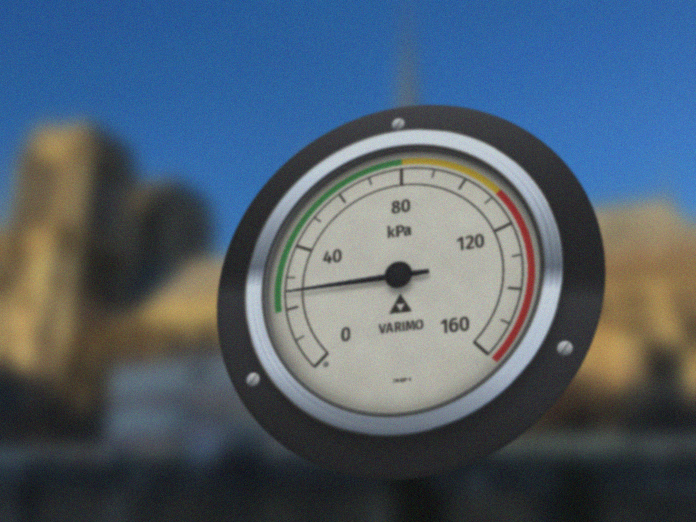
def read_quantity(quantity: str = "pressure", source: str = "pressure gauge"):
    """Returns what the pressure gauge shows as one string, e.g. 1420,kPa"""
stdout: 25,kPa
